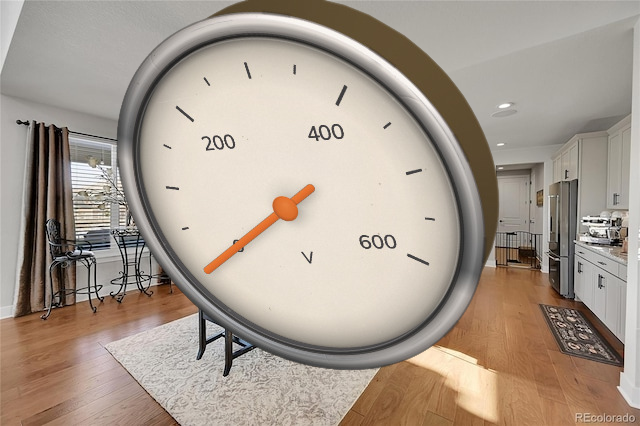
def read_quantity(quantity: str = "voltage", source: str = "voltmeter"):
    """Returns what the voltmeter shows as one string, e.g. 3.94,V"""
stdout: 0,V
